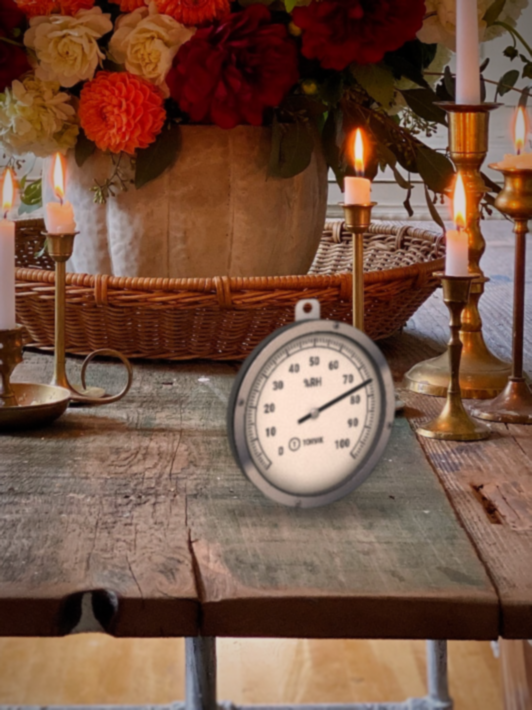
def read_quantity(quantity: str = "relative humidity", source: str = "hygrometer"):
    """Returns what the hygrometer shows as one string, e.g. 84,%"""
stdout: 75,%
